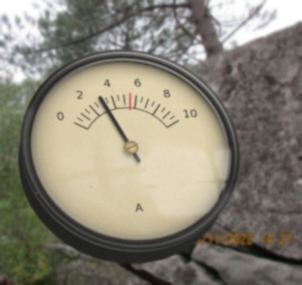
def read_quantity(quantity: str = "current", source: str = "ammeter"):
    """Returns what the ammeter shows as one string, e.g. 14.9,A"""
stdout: 3,A
